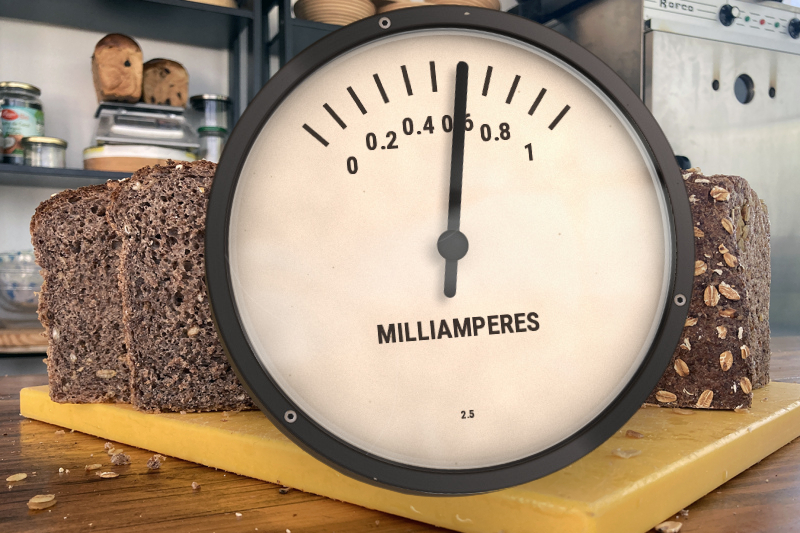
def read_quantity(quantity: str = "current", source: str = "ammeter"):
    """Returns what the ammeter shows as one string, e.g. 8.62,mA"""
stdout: 0.6,mA
